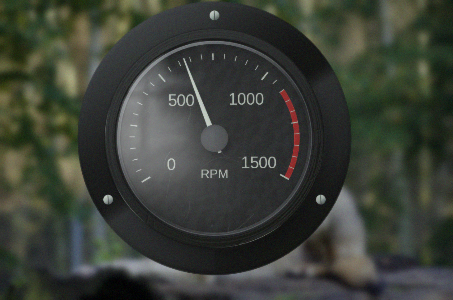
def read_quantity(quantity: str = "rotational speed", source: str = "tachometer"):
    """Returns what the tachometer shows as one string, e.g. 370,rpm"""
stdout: 625,rpm
